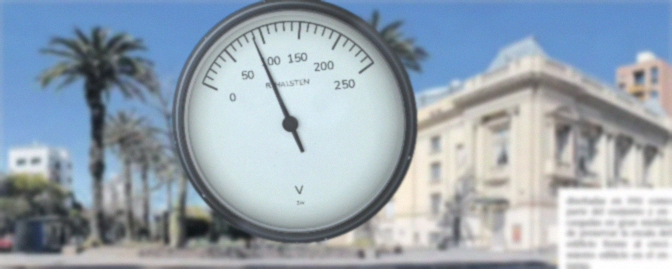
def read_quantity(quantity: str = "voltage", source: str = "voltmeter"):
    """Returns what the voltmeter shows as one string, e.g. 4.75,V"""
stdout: 90,V
